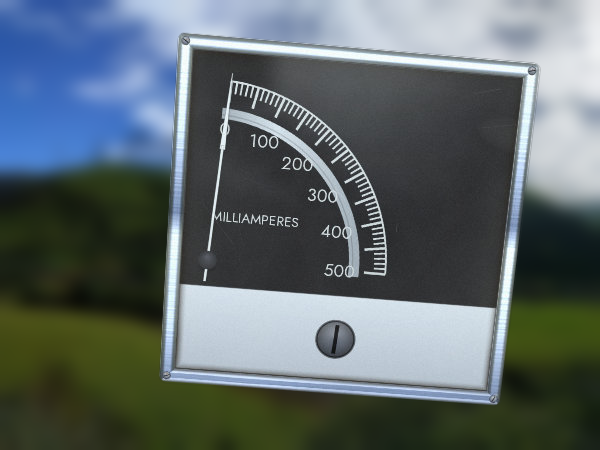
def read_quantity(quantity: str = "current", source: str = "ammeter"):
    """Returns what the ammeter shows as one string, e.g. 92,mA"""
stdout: 0,mA
